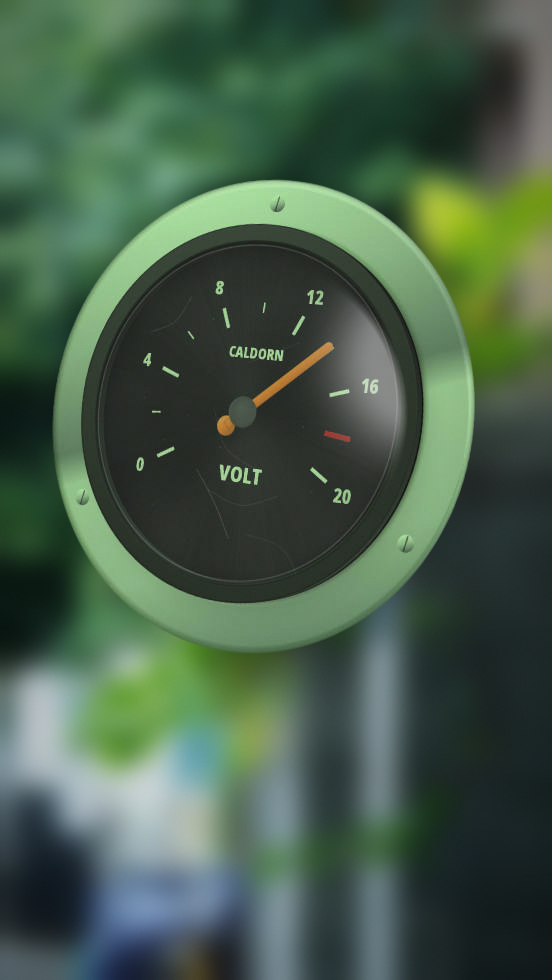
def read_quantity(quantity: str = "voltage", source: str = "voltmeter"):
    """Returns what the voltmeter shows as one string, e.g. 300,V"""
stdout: 14,V
